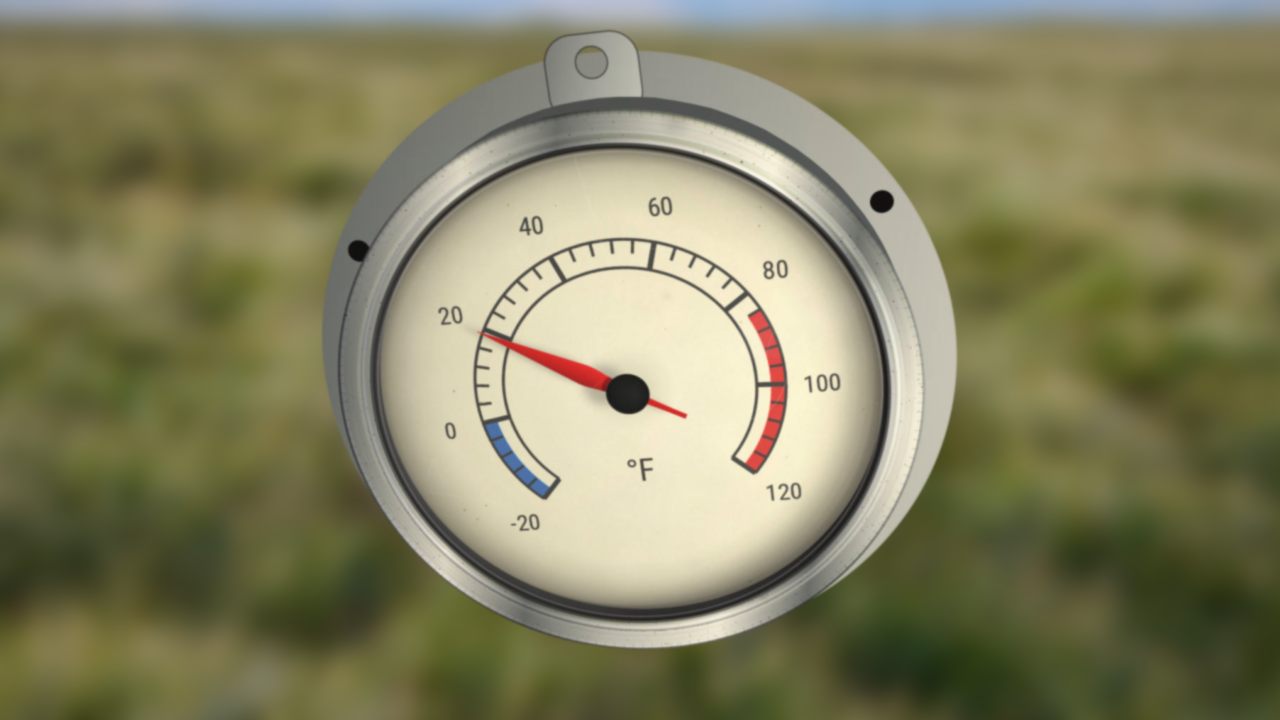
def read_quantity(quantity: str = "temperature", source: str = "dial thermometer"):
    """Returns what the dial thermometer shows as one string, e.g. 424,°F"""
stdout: 20,°F
